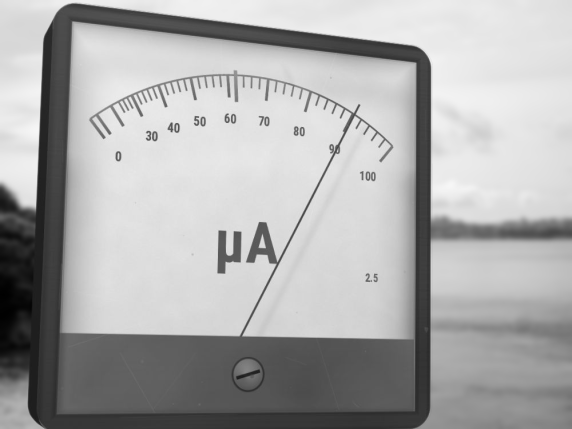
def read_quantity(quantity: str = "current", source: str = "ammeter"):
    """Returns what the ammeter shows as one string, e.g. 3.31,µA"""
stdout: 90,µA
